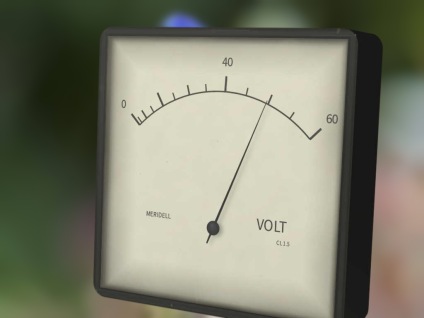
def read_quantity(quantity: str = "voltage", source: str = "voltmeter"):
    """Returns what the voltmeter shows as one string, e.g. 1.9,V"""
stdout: 50,V
